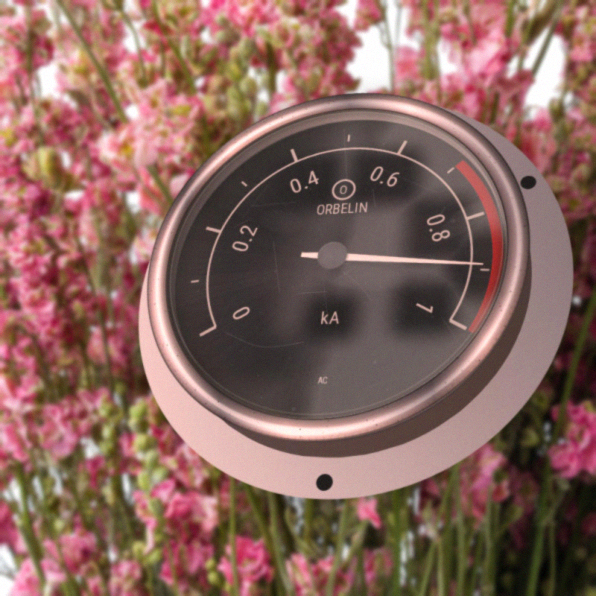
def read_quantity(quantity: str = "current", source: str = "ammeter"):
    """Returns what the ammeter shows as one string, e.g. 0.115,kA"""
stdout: 0.9,kA
